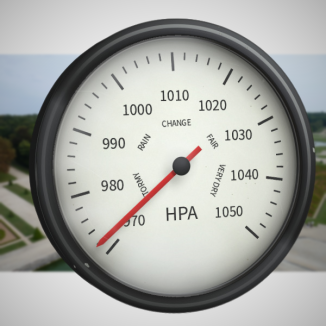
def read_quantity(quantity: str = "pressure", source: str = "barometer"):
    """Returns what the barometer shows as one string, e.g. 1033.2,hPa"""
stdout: 972,hPa
